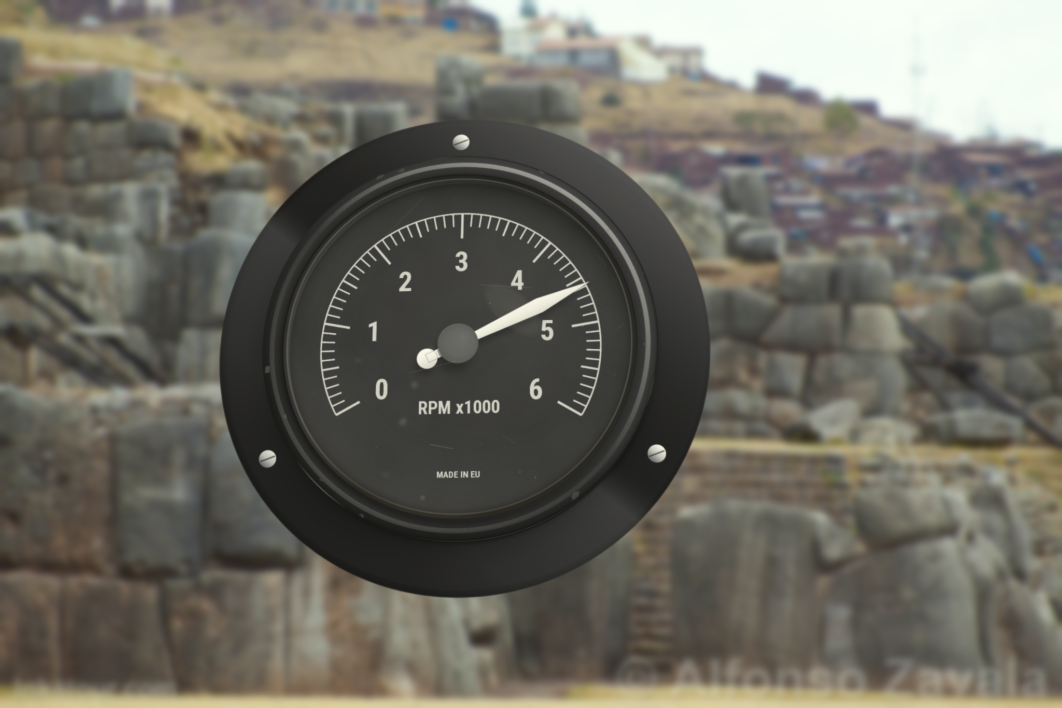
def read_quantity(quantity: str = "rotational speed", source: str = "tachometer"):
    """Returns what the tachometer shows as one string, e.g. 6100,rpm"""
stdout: 4600,rpm
